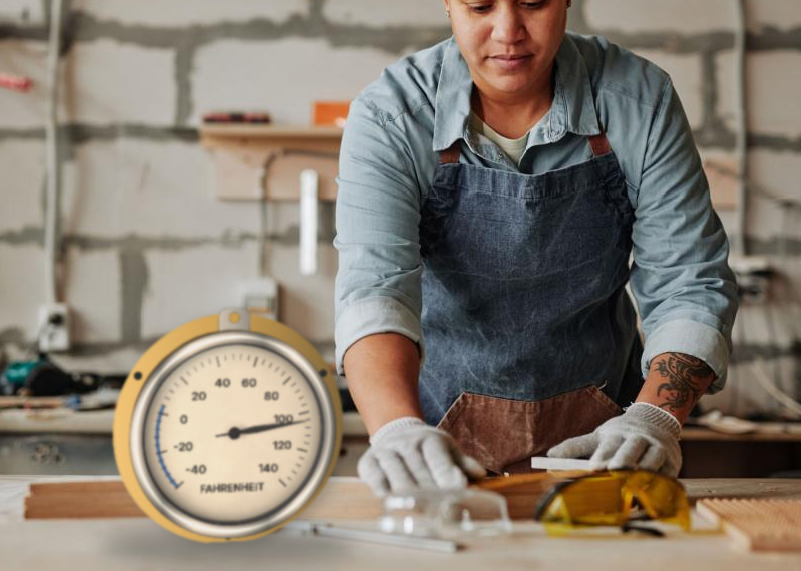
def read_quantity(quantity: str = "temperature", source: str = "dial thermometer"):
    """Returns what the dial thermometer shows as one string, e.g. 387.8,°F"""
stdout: 104,°F
